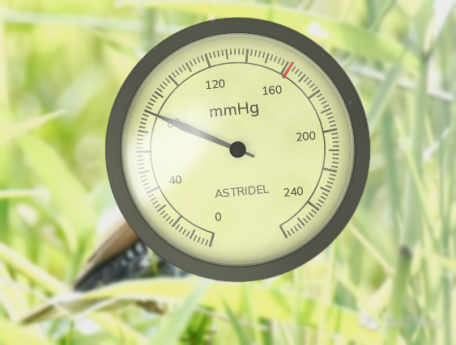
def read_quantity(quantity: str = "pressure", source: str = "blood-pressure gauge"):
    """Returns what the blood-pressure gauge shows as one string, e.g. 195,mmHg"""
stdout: 80,mmHg
